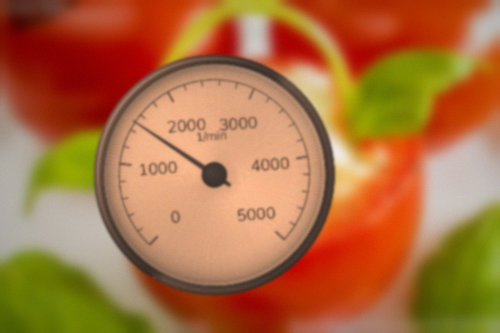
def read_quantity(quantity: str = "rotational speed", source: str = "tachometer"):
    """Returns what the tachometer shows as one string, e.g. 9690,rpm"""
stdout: 1500,rpm
